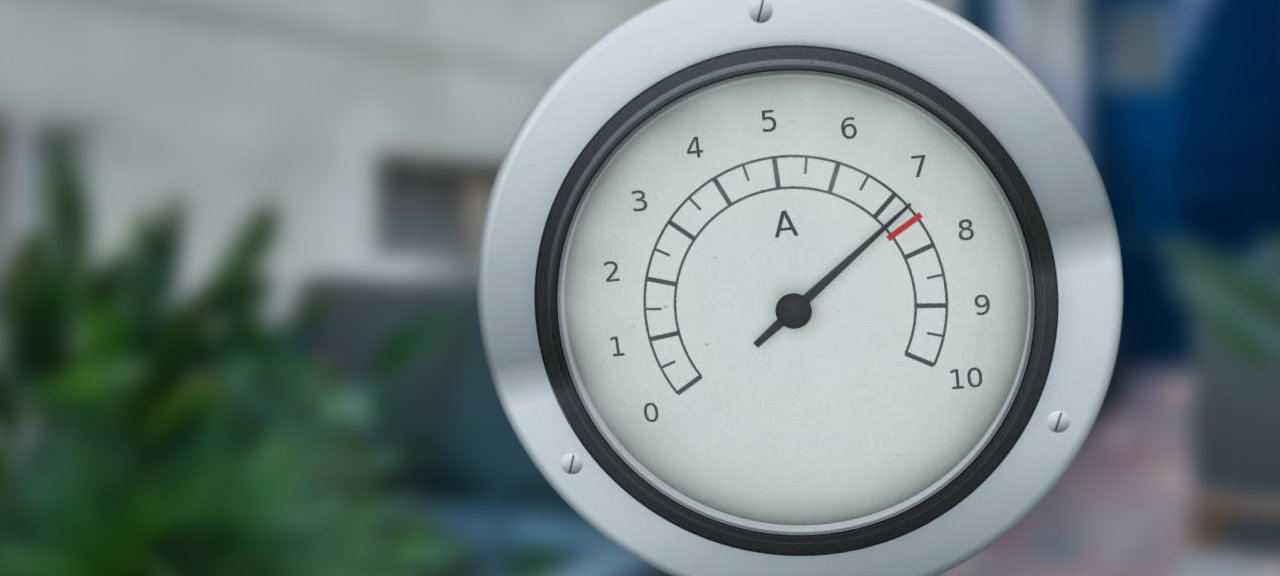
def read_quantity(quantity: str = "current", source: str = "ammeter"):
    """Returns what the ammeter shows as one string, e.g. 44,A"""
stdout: 7.25,A
